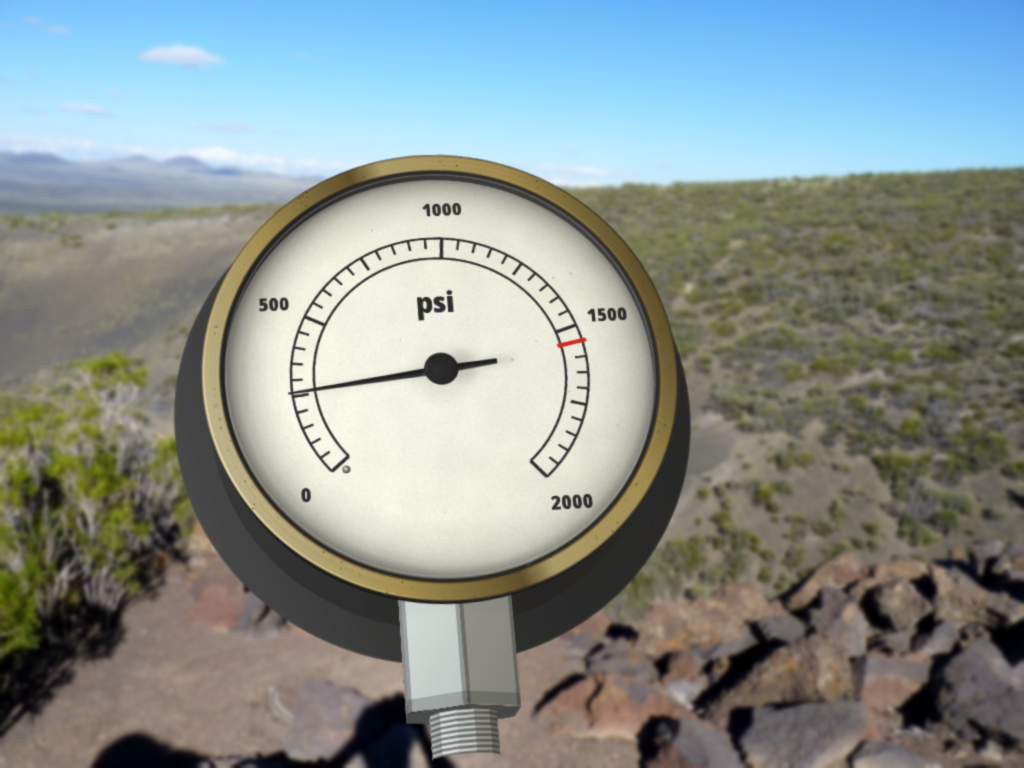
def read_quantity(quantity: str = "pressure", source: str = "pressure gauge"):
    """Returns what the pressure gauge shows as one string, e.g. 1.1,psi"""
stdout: 250,psi
